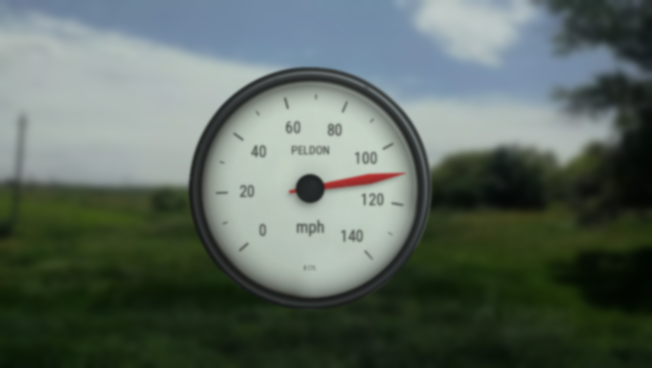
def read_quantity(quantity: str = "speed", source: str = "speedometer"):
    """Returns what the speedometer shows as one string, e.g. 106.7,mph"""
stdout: 110,mph
